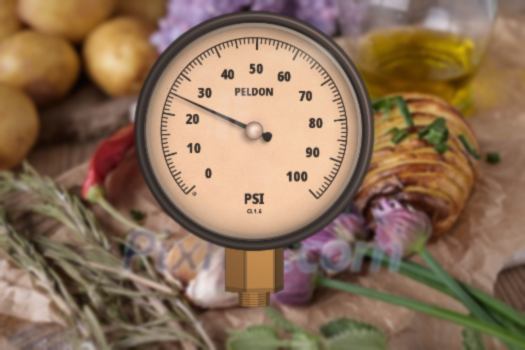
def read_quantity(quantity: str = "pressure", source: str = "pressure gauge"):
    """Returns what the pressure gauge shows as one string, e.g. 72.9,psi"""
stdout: 25,psi
